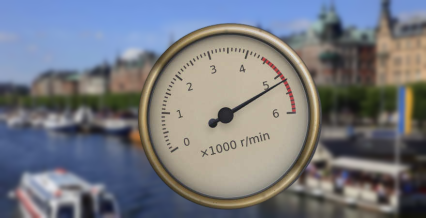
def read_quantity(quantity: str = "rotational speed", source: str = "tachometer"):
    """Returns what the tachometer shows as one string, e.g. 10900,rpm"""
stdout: 5200,rpm
